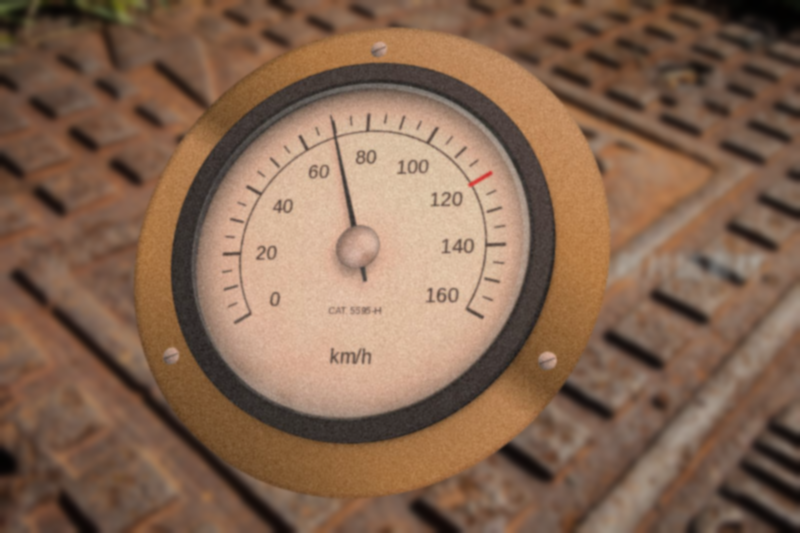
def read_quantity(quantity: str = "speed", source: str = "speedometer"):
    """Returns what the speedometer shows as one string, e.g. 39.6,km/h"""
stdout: 70,km/h
